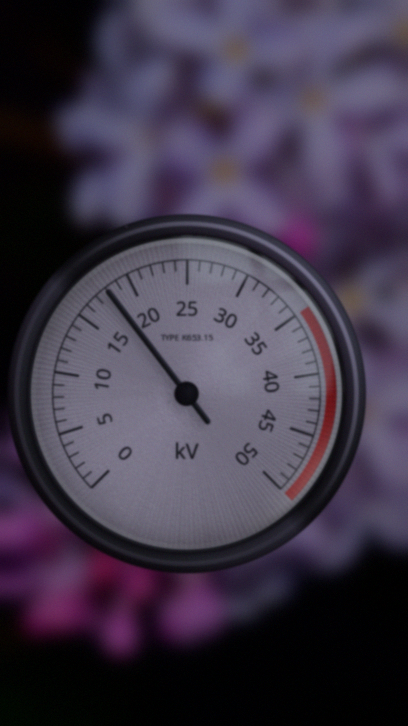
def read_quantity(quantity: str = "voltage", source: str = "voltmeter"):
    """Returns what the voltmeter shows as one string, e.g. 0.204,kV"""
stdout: 18,kV
